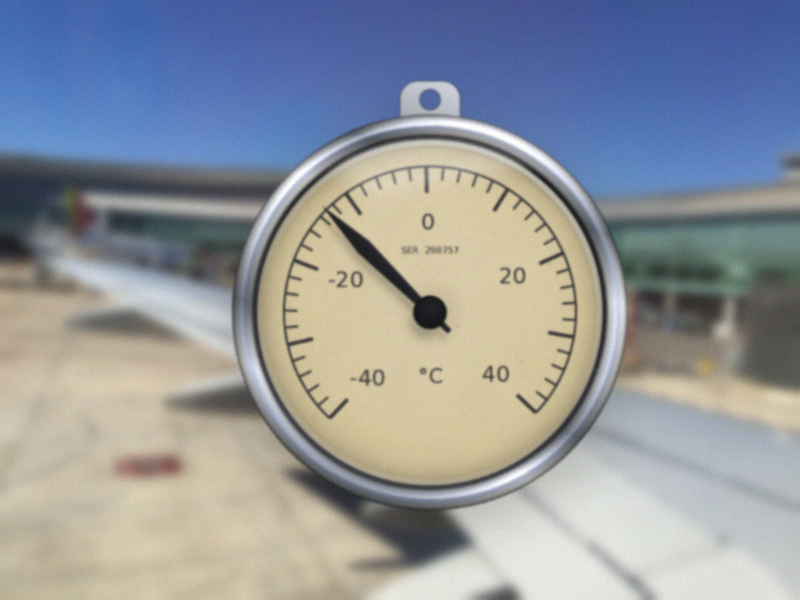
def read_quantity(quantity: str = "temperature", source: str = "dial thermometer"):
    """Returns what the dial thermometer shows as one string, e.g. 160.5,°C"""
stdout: -13,°C
